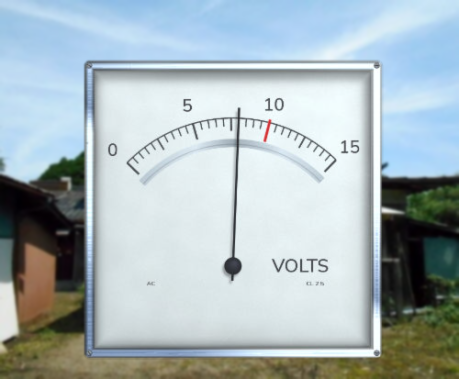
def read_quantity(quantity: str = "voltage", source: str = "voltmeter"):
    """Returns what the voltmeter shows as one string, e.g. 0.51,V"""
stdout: 8,V
